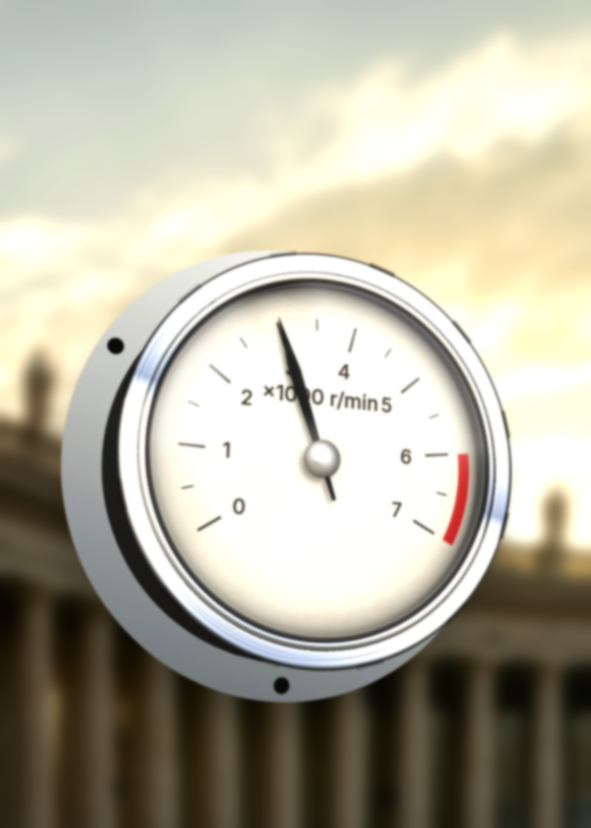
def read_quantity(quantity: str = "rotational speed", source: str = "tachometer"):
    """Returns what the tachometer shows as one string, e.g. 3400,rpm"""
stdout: 3000,rpm
